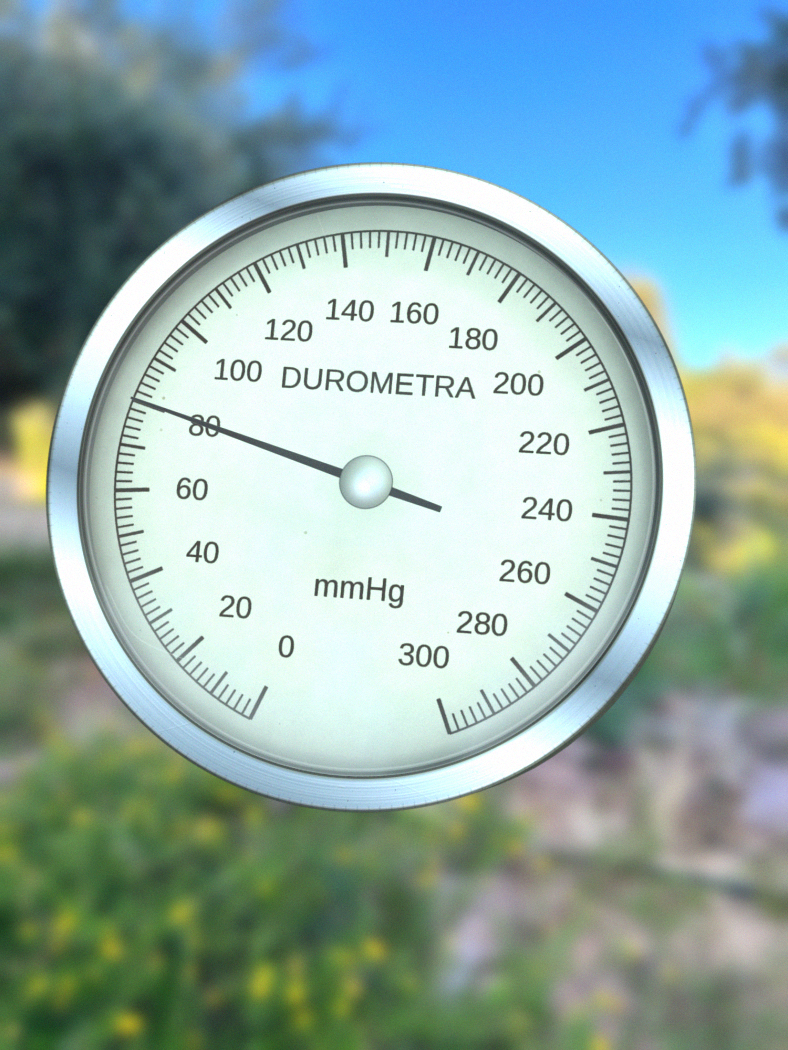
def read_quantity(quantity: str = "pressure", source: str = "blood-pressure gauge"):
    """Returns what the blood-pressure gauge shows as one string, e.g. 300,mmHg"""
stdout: 80,mmHg
